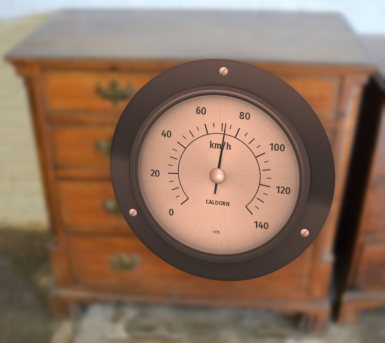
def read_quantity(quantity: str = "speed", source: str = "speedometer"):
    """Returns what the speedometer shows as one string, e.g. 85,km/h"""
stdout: 72.5,km/h
